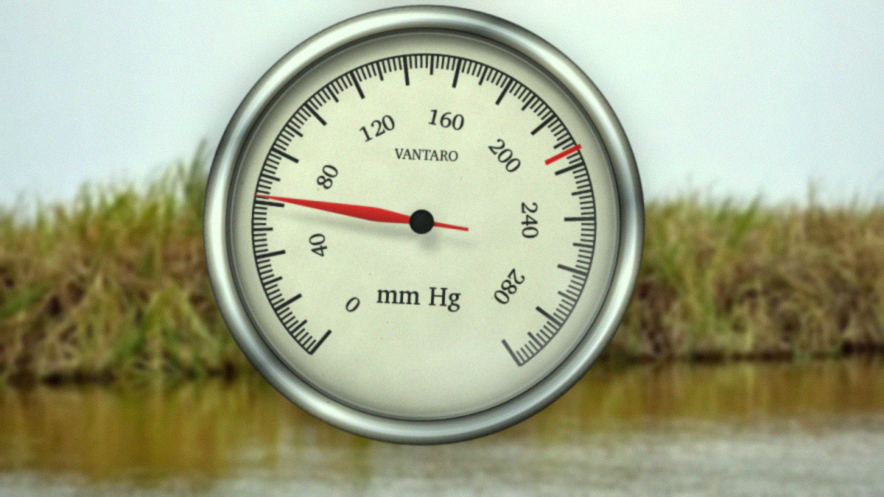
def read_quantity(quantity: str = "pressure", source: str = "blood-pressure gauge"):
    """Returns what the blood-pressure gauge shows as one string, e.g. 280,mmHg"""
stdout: 62,mmHg
